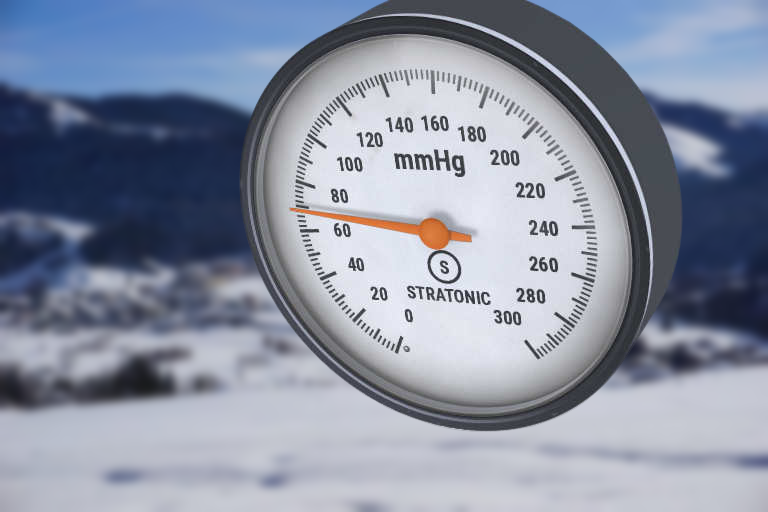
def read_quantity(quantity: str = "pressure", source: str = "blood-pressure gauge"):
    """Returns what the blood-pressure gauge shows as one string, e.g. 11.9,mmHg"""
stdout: 70,mmHg
